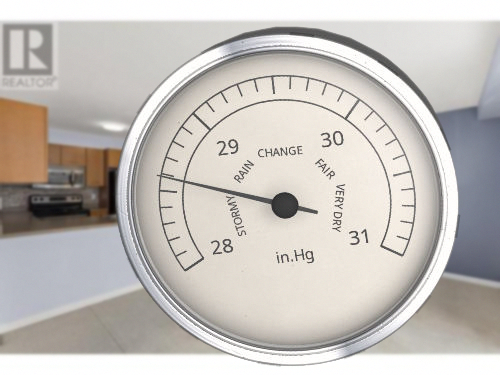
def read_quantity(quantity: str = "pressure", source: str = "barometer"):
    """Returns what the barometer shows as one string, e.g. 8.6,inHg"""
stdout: 28.6,inHg
